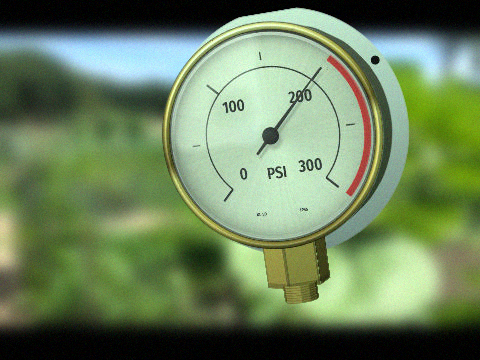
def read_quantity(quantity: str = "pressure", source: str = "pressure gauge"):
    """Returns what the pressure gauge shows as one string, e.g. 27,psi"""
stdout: 200,psi
